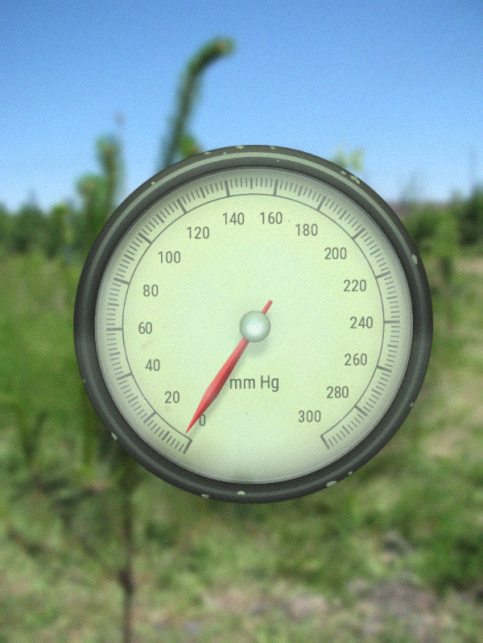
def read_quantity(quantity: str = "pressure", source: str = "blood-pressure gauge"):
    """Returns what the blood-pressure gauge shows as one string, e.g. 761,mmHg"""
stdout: 4,mmHg
